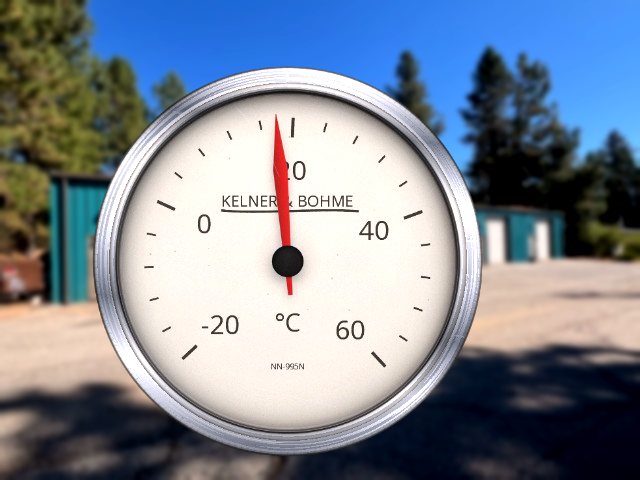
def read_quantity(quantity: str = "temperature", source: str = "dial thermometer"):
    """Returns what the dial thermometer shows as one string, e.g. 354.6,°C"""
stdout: 18,°C
